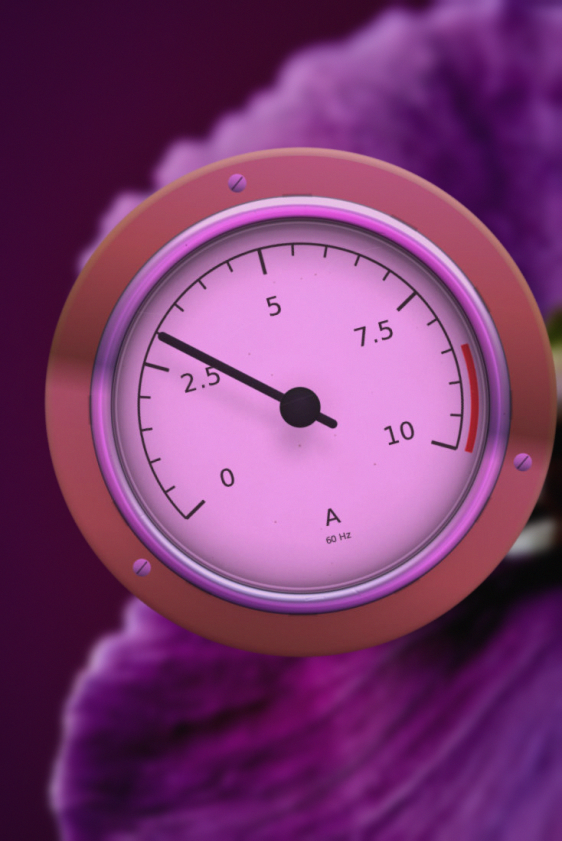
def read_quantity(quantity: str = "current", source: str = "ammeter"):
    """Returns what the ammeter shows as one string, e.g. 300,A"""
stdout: 3,A
